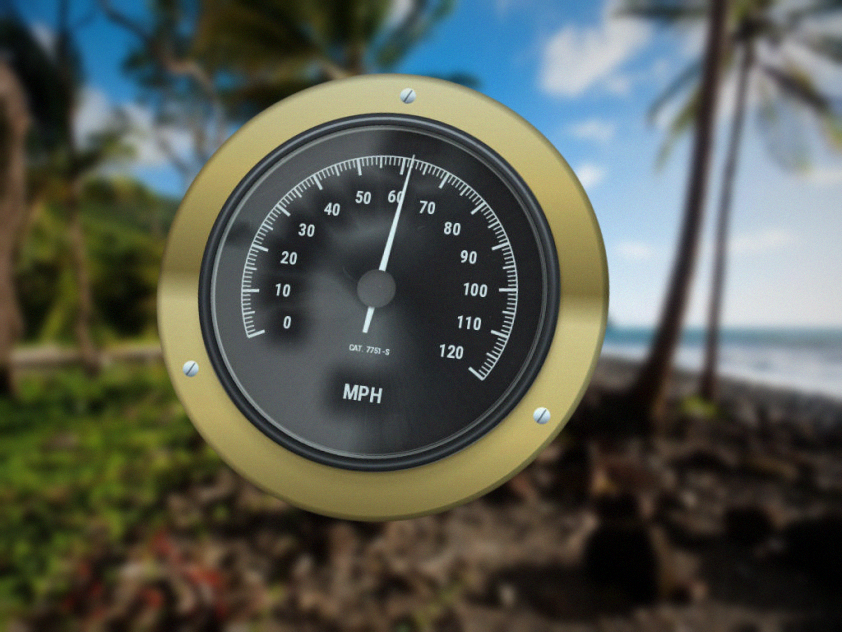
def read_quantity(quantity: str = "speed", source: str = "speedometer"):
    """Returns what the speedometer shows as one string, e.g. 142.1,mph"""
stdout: 62,mph
